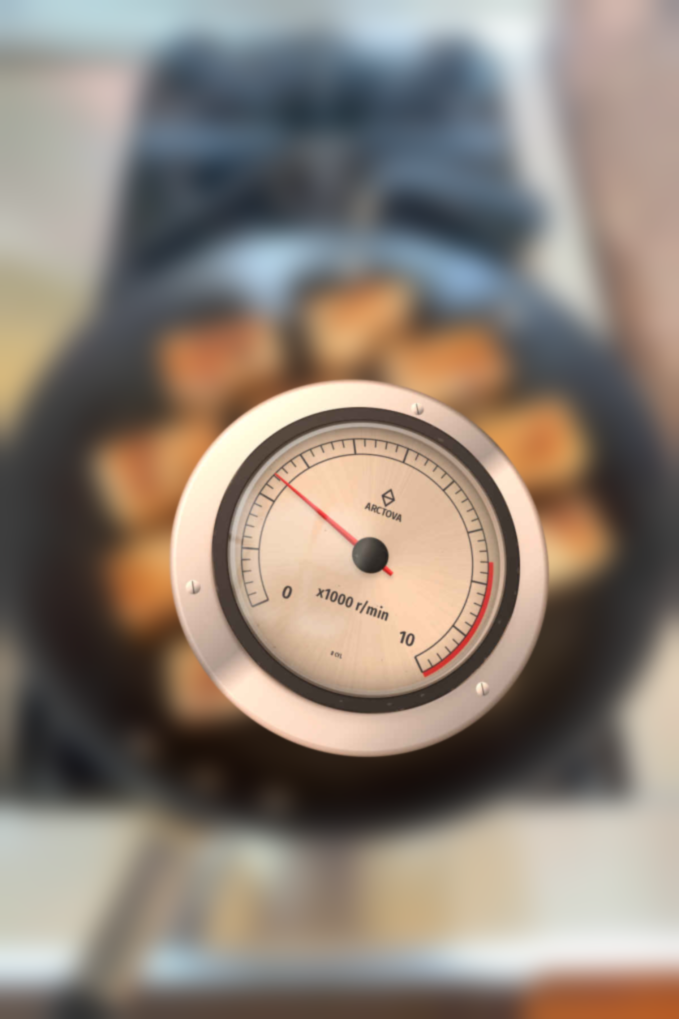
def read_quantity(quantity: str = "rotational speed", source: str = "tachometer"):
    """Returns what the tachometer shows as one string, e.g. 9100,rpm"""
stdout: 2400,rpm
